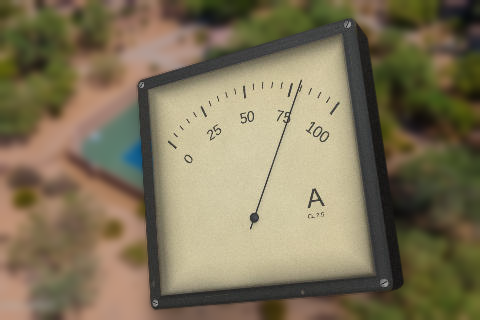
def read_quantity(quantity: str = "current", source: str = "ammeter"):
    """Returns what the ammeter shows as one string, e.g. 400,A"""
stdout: 80,A
